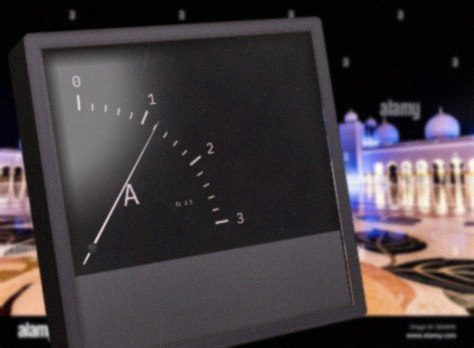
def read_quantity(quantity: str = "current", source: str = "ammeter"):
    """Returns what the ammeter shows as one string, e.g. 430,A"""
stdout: 1.2,A
